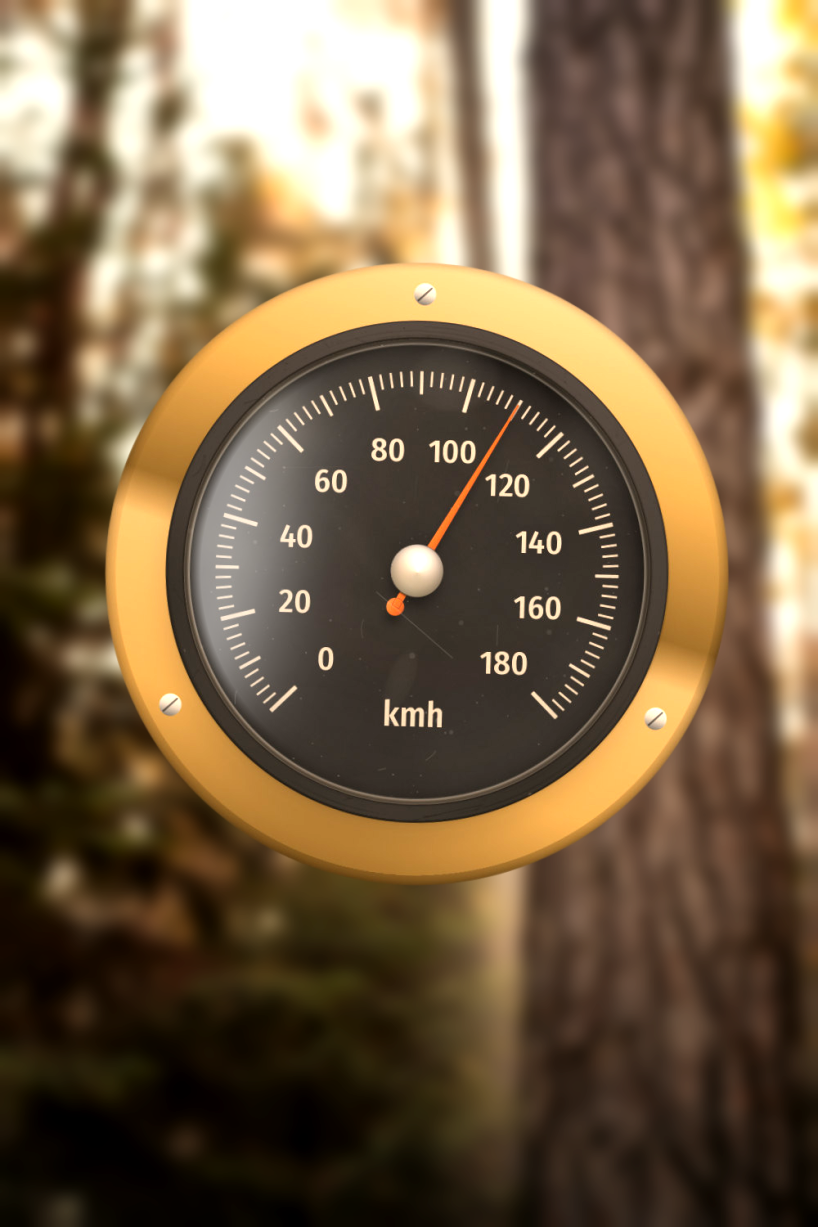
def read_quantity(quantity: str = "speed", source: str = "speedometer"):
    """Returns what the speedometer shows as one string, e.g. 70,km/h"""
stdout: 110,km/h
